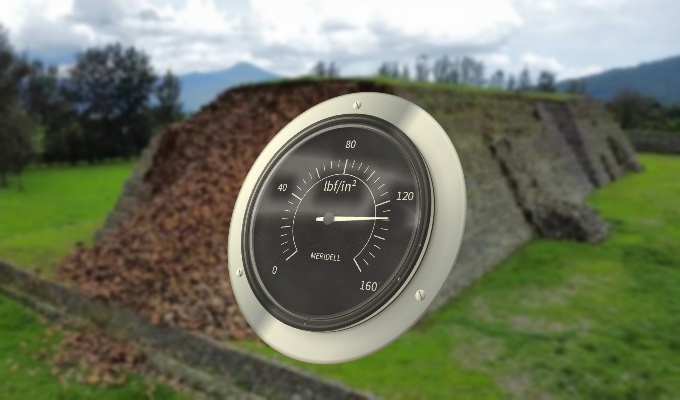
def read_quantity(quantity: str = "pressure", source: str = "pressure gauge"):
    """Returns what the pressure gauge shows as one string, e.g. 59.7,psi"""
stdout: 130,psi
